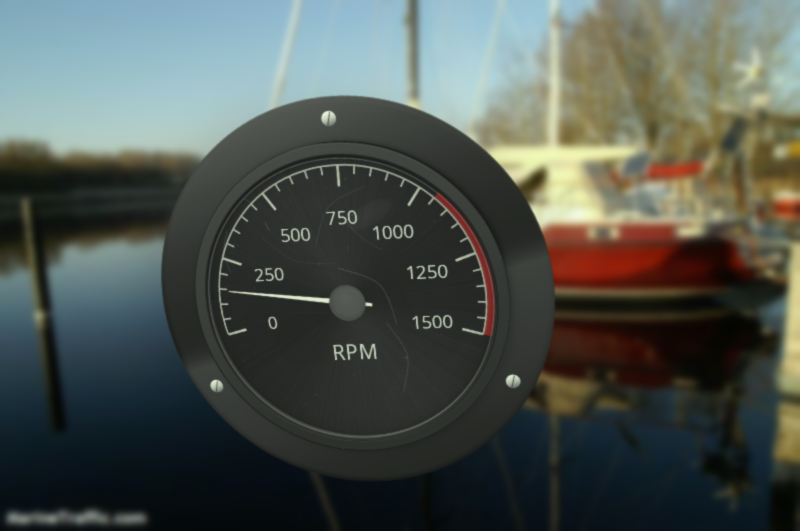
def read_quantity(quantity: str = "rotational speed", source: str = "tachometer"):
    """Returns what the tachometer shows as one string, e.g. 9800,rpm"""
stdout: 150,rpm
